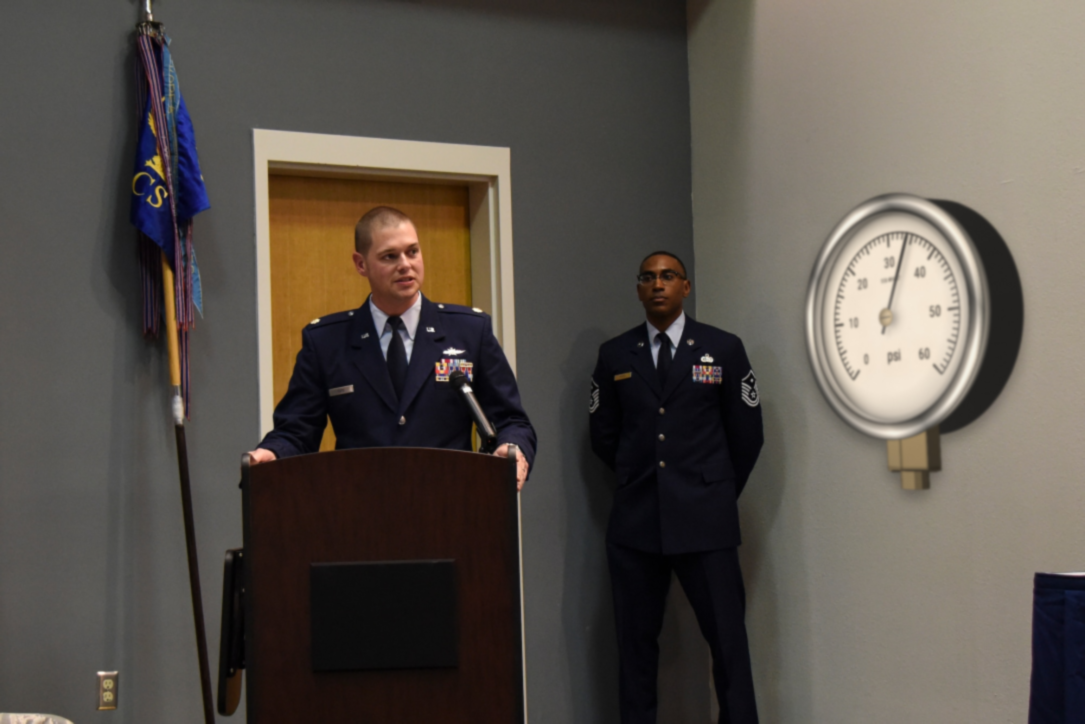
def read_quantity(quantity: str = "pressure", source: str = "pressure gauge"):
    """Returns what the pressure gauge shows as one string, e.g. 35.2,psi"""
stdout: 35,psi
